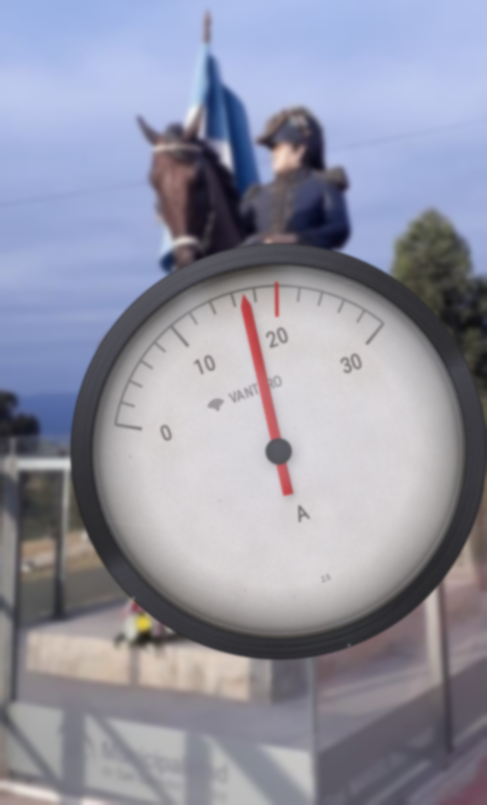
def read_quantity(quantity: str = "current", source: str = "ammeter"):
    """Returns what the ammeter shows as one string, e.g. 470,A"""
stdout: 17,A
